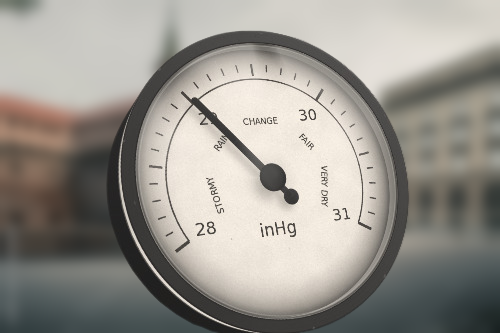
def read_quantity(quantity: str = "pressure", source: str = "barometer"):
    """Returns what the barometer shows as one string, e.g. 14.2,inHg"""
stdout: 29,inHg
